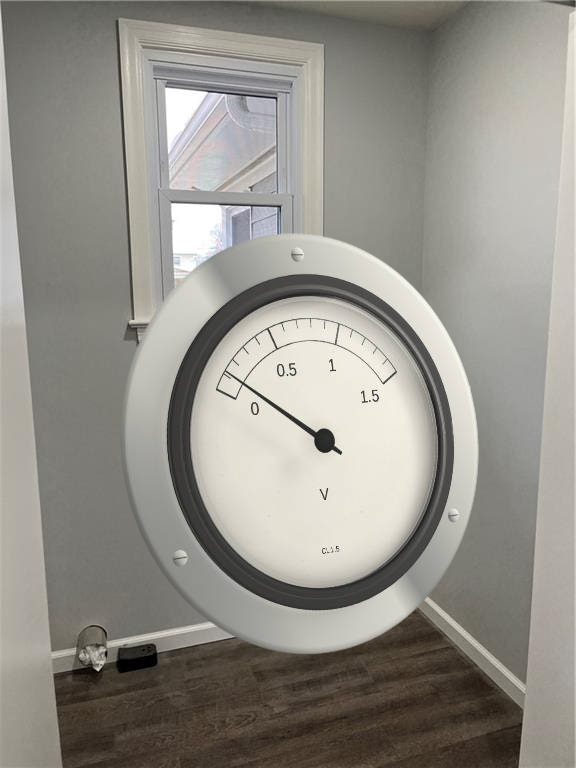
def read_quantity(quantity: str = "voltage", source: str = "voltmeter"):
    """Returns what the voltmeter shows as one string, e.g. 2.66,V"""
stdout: 0.1,V
